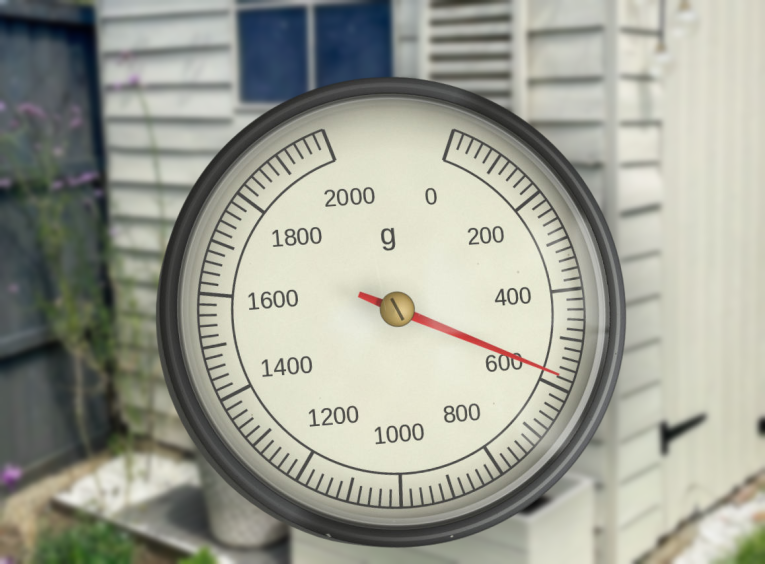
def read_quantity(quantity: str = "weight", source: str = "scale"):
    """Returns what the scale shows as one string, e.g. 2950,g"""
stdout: 580,g
